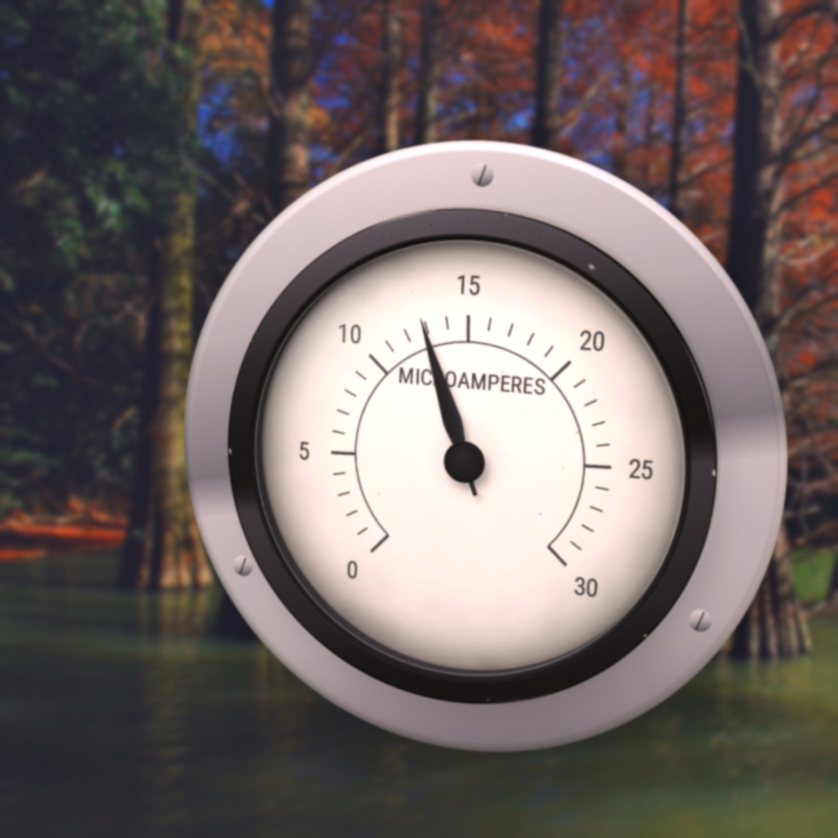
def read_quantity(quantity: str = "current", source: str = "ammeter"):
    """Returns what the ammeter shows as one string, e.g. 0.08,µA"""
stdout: 13,µA
